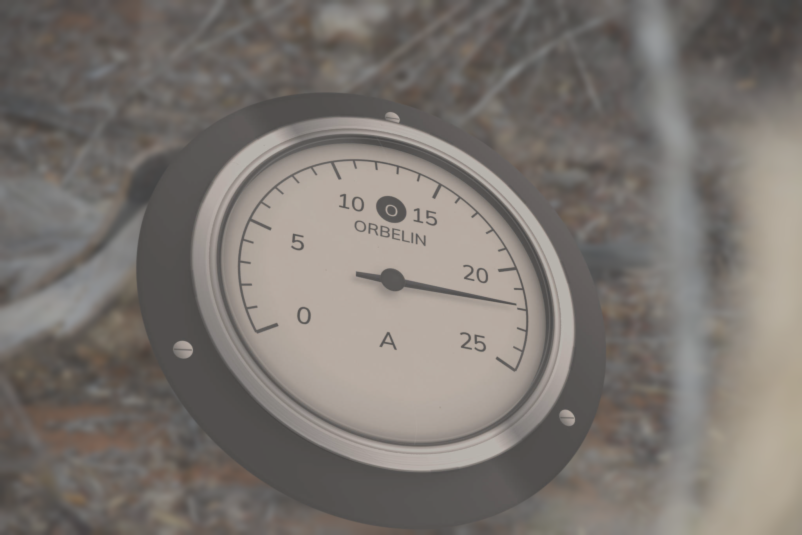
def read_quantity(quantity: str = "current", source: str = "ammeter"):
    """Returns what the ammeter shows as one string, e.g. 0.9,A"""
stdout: 22,A
